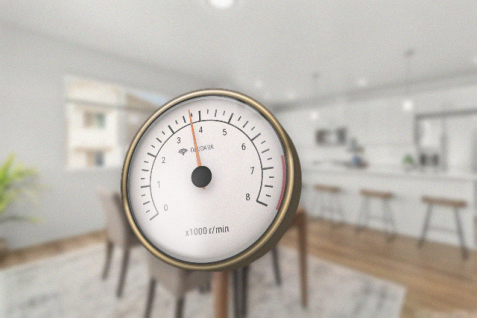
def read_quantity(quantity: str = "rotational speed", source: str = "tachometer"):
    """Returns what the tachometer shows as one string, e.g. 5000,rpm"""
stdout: 3750,rpm
